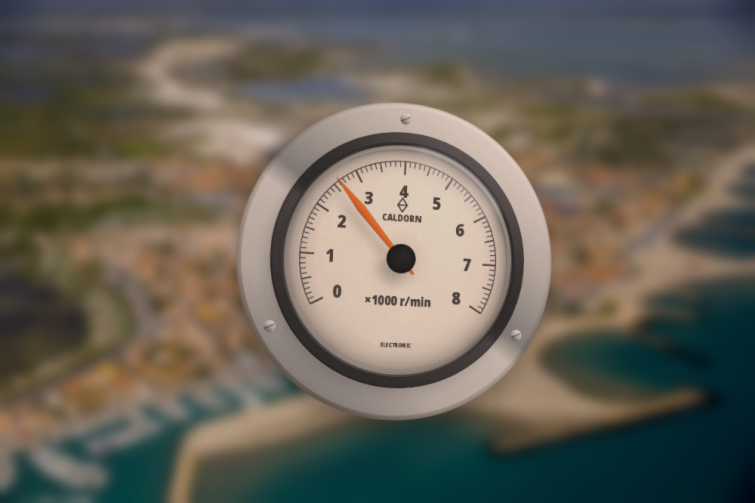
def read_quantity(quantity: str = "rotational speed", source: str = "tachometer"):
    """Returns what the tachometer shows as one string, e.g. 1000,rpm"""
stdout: 2600,rpm
